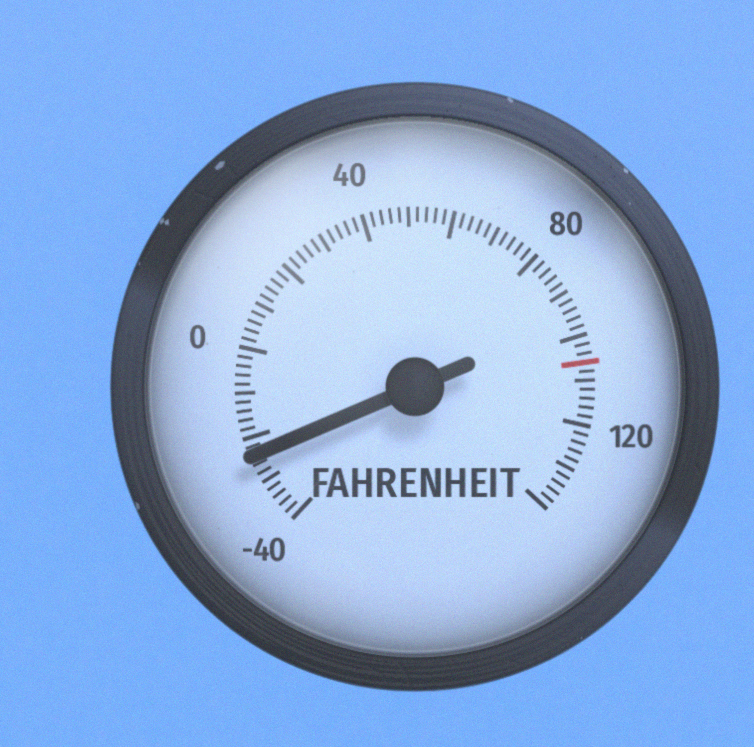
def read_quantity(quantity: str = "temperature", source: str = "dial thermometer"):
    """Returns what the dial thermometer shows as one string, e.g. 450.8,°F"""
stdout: -24,°F
